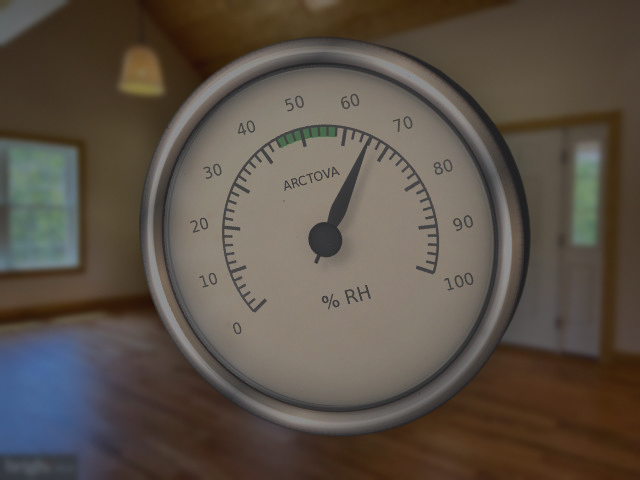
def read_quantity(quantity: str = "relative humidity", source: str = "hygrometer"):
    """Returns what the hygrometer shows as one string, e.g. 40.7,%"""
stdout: 66,%
